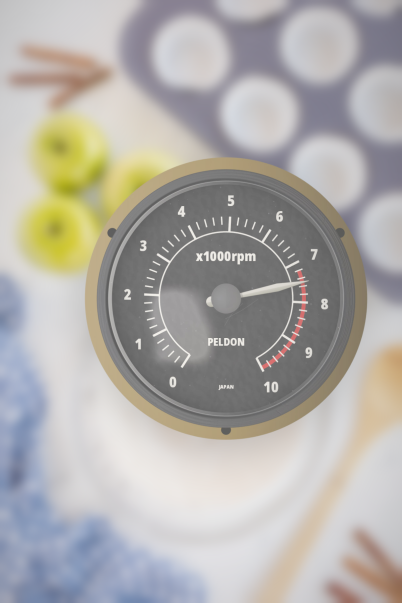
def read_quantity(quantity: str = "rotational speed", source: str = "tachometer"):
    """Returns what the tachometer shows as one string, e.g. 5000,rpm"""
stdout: 7500,rpm
